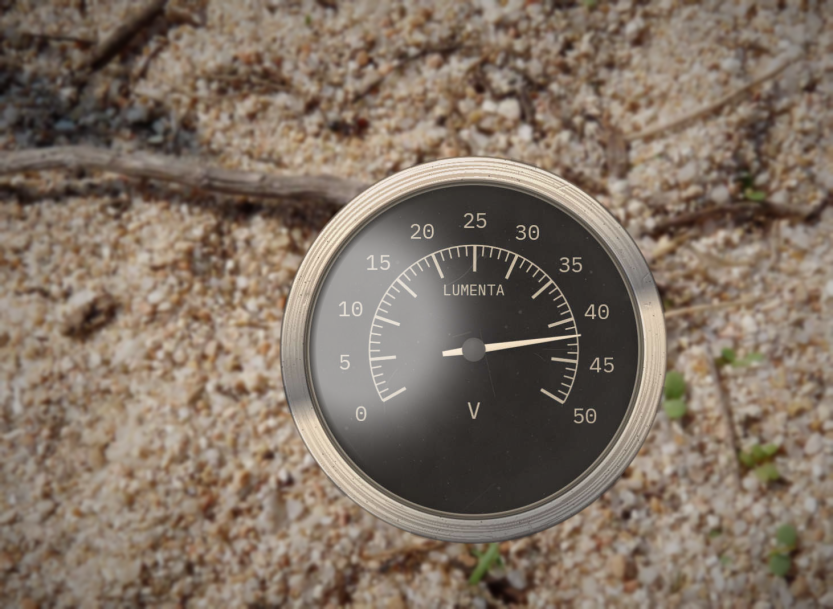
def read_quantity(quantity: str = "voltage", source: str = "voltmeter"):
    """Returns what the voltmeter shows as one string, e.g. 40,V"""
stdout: 42,V
